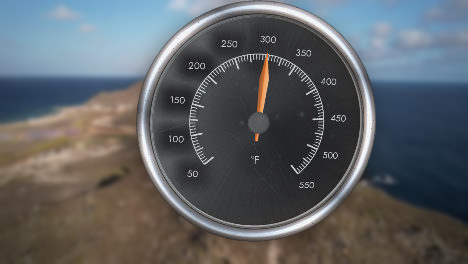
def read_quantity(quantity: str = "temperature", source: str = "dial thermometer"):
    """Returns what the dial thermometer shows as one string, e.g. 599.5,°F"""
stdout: 300,°F
